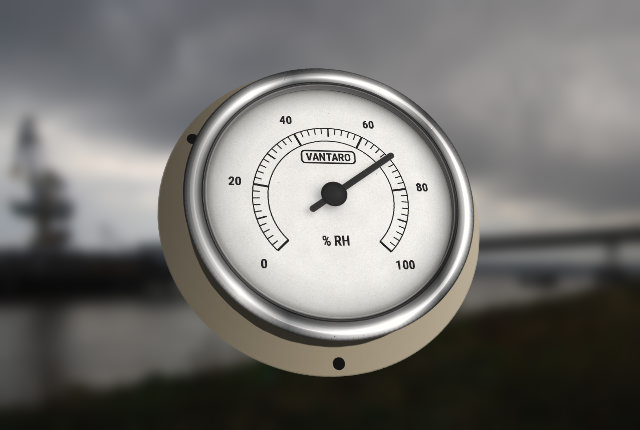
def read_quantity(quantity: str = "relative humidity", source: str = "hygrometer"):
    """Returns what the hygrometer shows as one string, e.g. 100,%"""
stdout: 70,%
